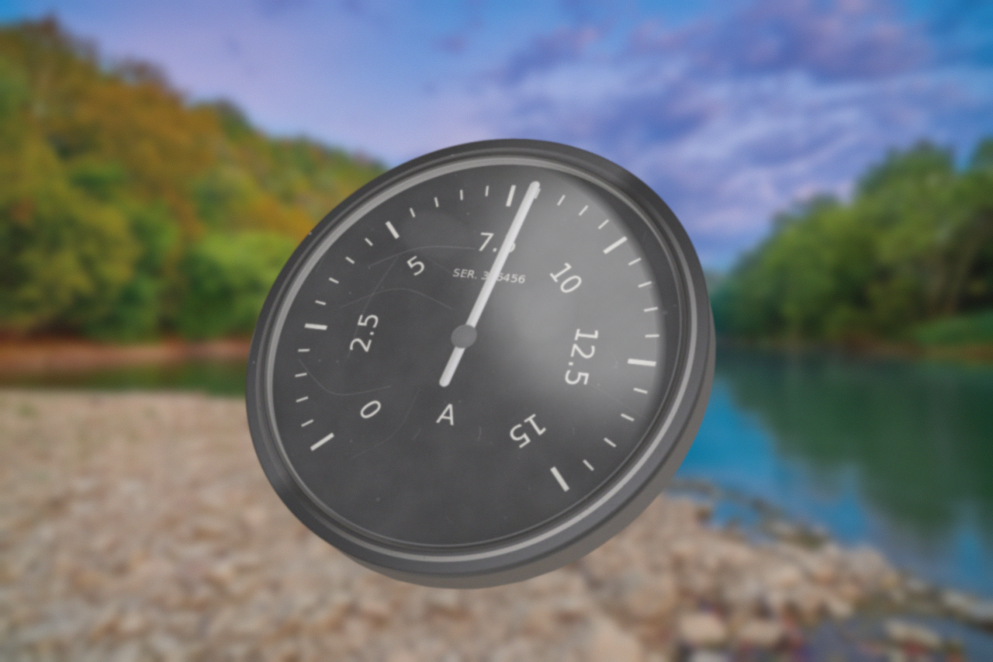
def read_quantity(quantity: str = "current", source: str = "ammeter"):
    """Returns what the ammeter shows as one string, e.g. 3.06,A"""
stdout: 8,A
